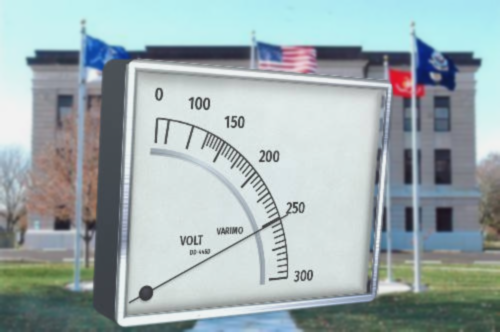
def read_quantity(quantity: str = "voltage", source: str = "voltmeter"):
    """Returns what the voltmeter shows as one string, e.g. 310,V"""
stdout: 250,V
